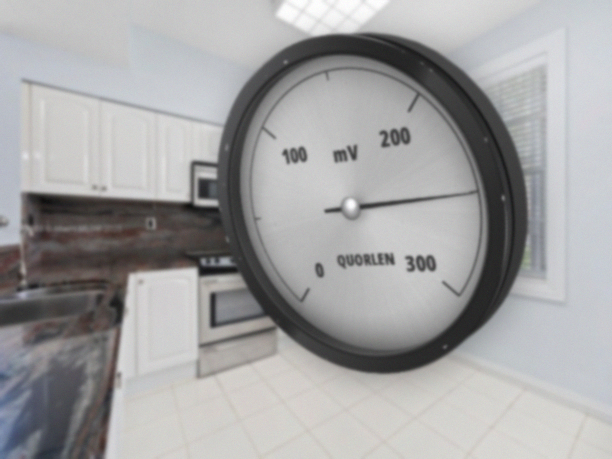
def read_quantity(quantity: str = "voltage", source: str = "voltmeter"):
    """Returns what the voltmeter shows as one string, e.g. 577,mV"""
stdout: 250,mV
